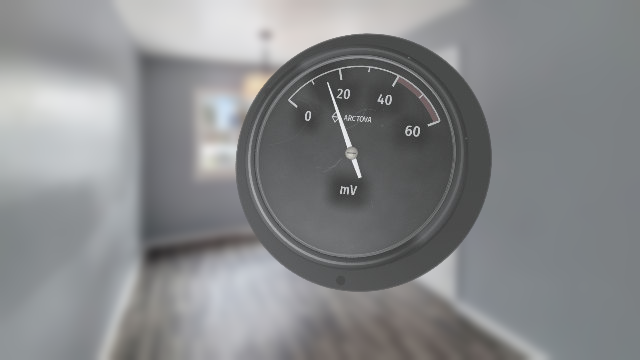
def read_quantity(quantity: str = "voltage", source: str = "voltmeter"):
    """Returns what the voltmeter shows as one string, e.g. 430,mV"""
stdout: 15,mV
